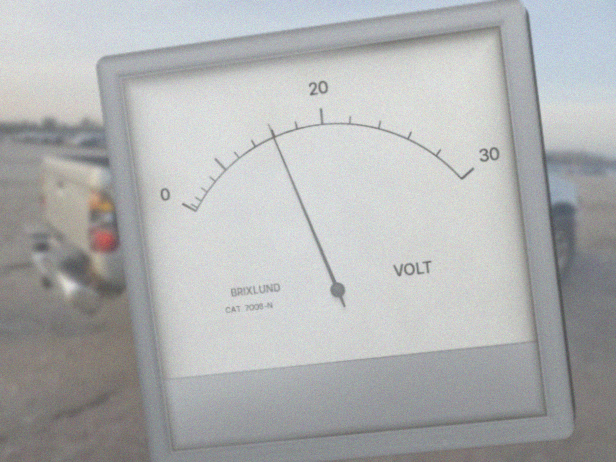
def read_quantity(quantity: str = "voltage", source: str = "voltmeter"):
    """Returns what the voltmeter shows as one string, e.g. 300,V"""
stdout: 16,V
